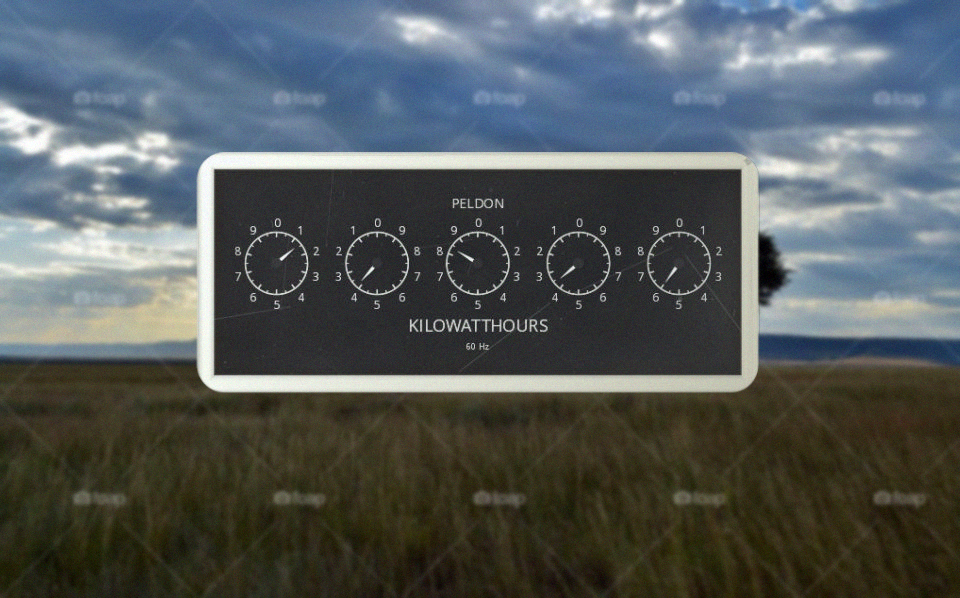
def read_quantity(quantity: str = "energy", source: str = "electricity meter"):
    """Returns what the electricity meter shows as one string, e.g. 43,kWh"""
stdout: 13836,kWh
